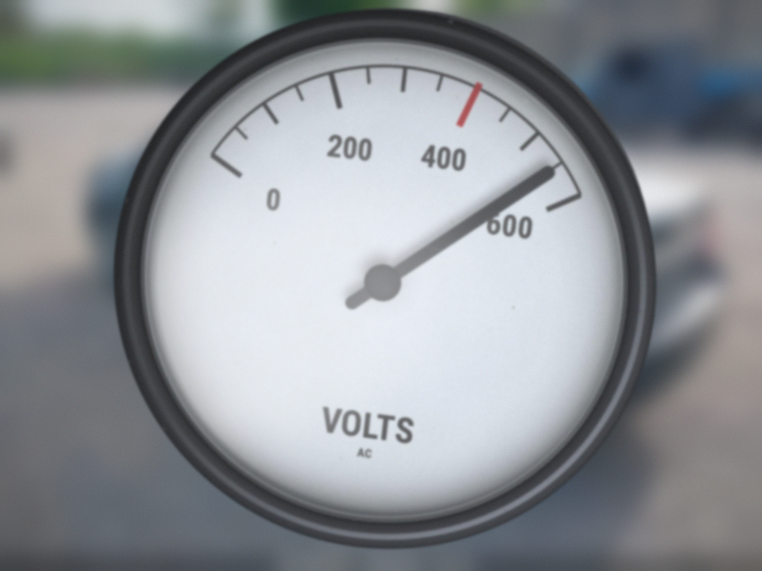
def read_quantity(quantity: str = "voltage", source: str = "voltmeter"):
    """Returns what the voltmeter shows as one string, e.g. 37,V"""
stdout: 550,V
